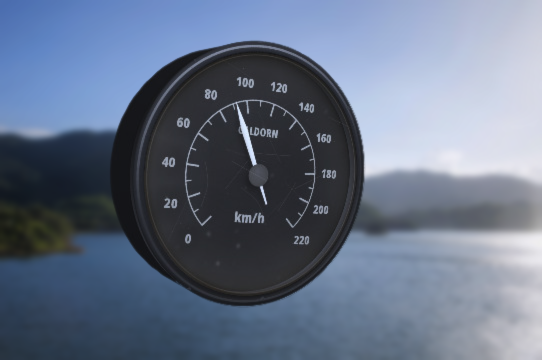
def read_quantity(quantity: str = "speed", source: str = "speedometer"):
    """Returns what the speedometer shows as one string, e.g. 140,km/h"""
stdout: 90,km/h
